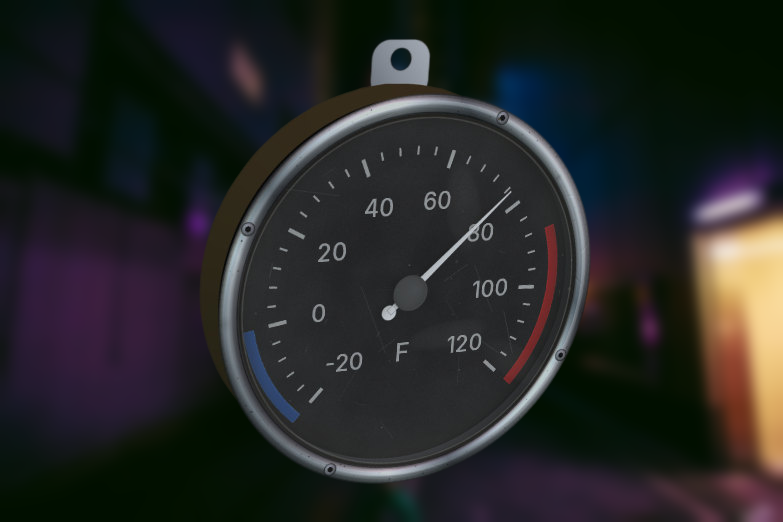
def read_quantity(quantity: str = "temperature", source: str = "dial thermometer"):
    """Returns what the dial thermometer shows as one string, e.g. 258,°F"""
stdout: 76,°F
